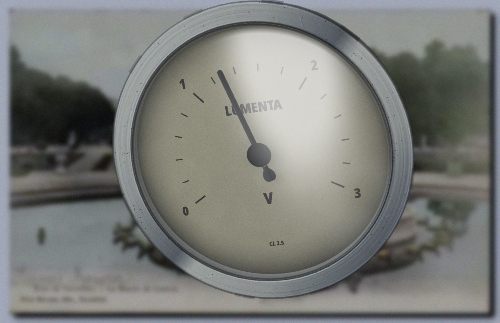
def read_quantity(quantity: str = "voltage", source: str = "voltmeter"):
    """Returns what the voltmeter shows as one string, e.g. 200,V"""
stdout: 1.3,V
